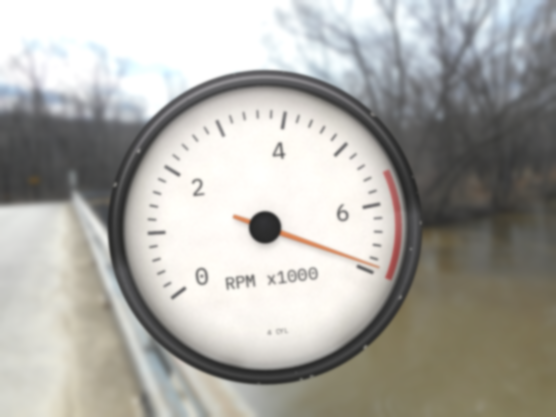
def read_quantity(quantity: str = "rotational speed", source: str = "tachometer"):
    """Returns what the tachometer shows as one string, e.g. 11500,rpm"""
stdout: 6900,rpm
